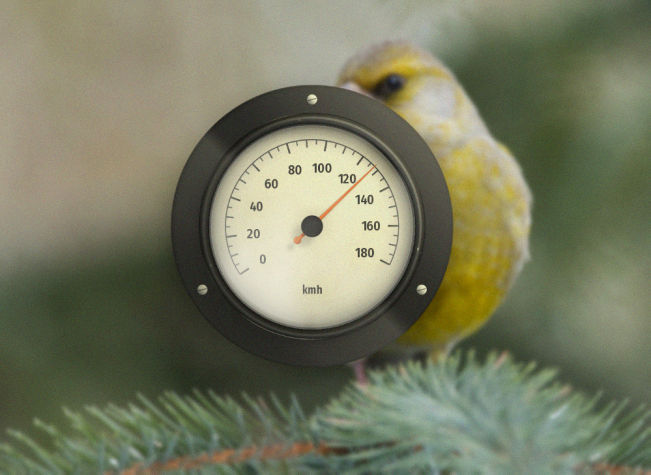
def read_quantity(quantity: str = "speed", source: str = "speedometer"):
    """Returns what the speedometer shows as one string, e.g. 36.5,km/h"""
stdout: 127.5,km/h
